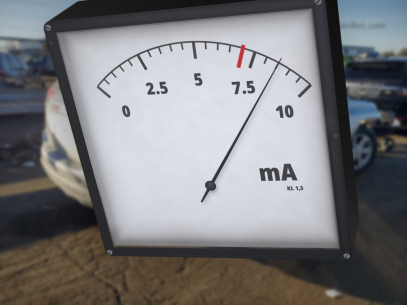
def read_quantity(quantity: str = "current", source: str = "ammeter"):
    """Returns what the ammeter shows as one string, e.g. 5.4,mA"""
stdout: 8.5,mA
